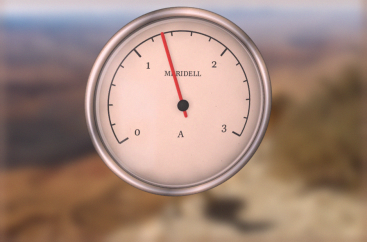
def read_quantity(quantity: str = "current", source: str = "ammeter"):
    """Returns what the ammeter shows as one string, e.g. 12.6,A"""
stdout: 1.3,A
